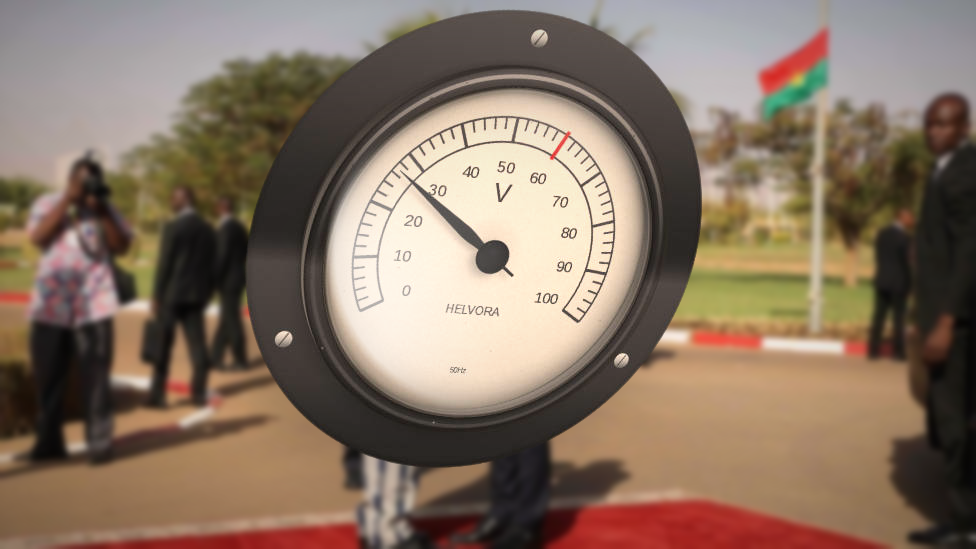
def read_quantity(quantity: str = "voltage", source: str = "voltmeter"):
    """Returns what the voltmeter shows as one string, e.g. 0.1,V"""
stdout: 27,V
